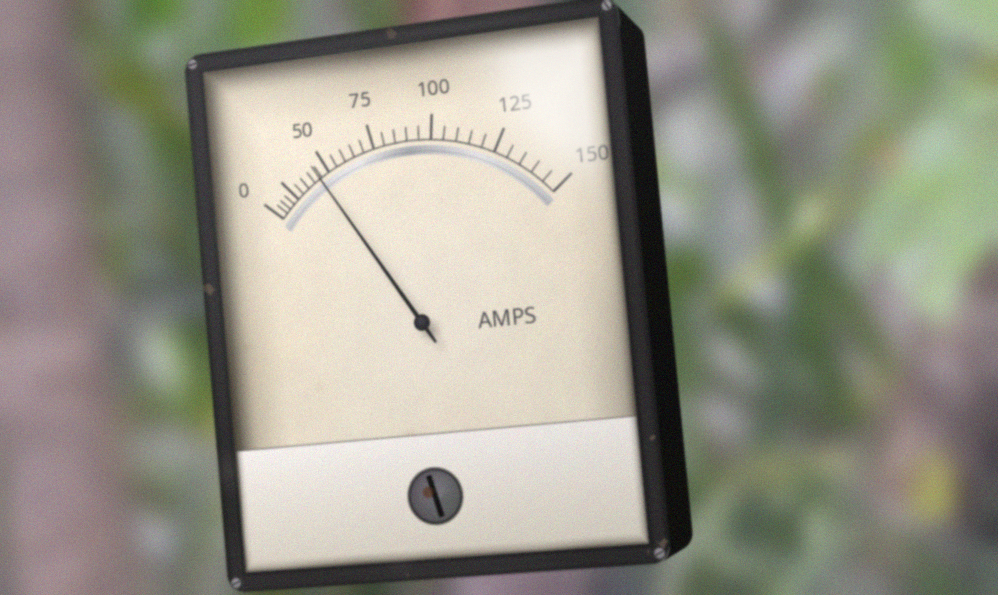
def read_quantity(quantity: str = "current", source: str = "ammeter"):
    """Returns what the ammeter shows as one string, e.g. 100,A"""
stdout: 45,A
